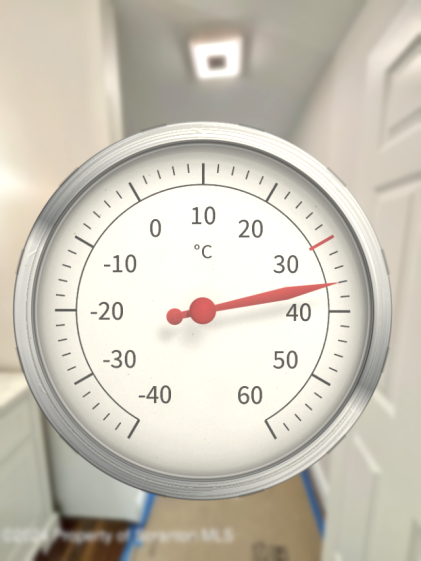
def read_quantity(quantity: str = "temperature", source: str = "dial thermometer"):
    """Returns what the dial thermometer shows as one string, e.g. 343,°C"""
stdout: 36,°C
